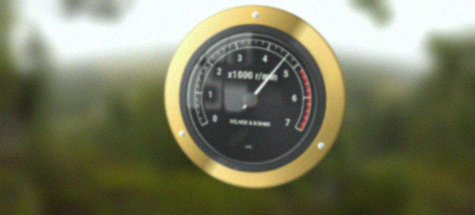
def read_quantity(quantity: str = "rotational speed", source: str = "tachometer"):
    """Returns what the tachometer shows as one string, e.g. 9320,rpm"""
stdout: 4600,rpm
